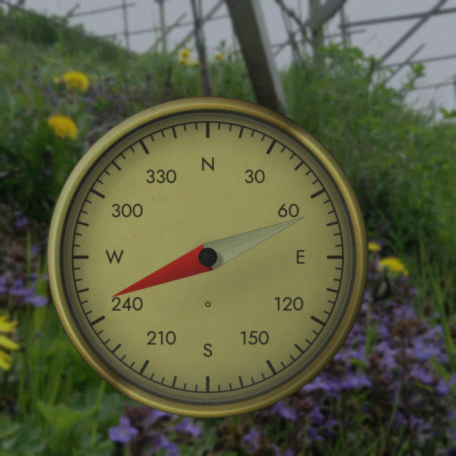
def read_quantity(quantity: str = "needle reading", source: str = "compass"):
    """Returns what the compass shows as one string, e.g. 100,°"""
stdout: 247.5,°
